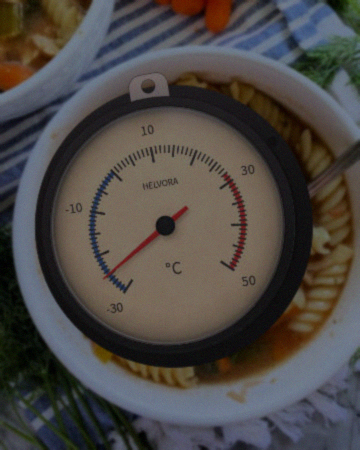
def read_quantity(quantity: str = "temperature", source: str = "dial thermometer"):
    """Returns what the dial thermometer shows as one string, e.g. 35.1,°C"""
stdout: -25,°C
